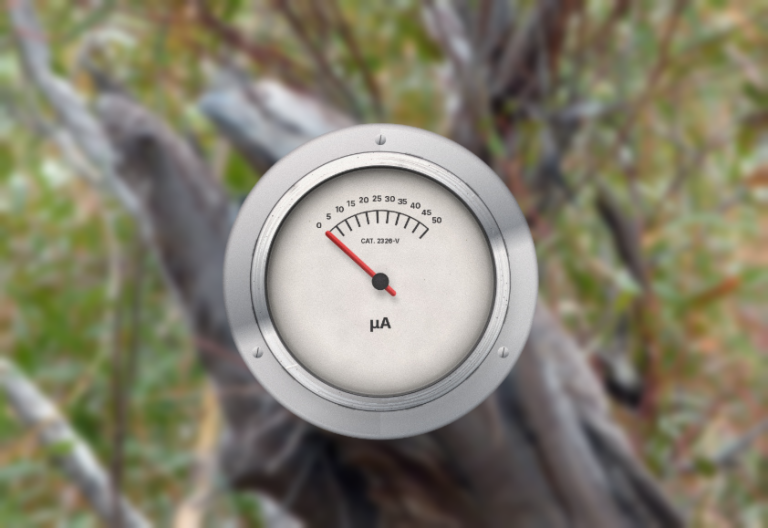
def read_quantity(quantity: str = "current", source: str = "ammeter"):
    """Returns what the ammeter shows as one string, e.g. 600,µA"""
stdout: 0,µA
